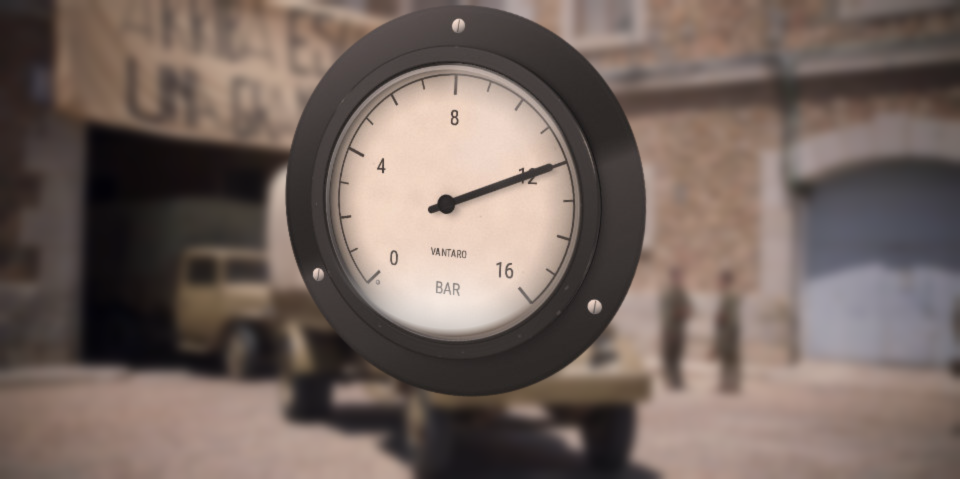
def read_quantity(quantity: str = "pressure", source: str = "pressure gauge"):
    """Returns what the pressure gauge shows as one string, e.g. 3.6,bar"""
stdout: 12,bar
